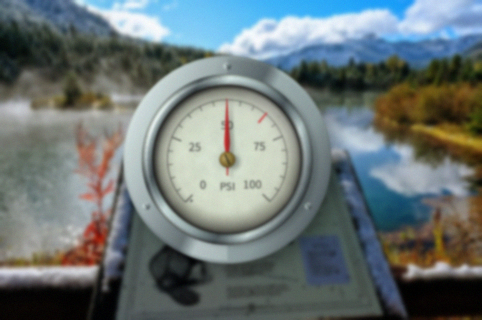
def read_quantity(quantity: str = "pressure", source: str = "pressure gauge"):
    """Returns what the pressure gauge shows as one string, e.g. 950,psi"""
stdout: 50,psi
